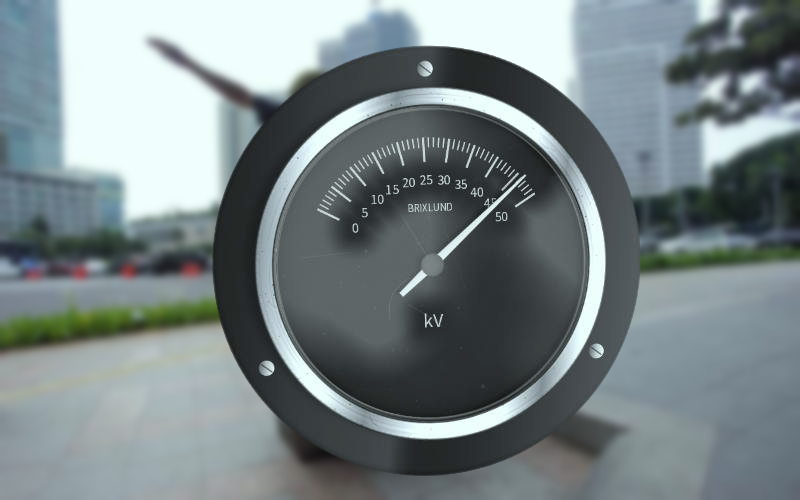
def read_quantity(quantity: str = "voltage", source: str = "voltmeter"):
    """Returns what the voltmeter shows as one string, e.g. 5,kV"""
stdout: 46,kV
